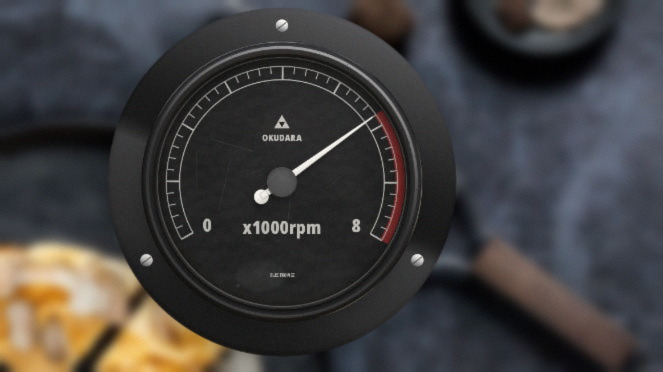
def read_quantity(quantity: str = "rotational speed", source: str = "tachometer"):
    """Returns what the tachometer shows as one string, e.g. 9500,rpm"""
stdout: 5800,rpm
